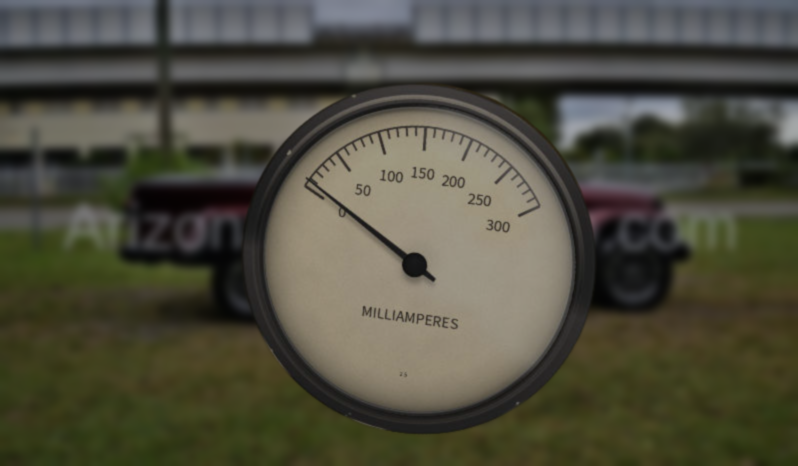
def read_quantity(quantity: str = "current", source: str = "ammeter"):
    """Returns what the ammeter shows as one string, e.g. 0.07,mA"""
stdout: 10,mA
